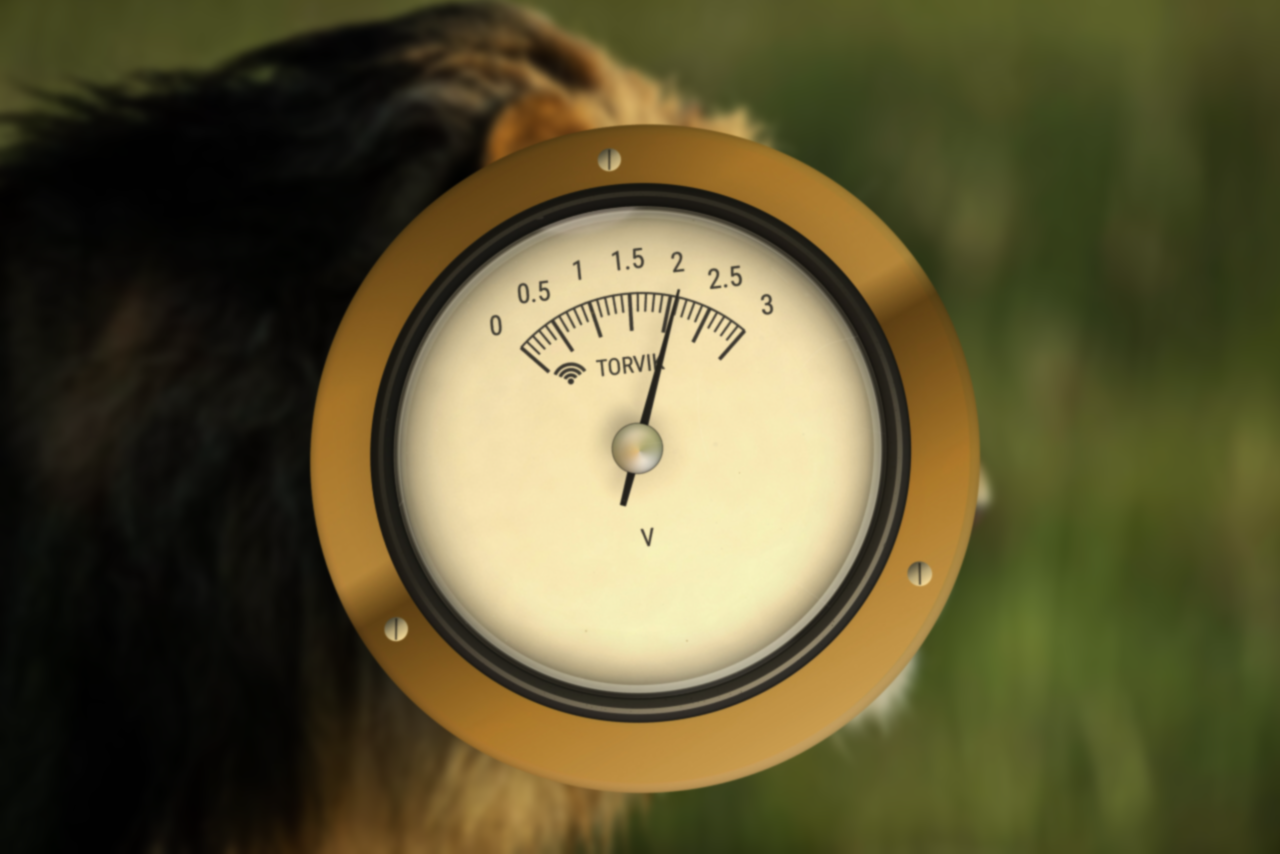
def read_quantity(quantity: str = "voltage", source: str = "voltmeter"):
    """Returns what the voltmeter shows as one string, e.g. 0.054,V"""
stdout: 2.1,V
